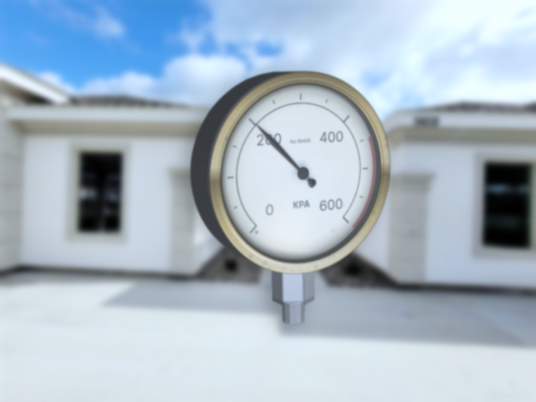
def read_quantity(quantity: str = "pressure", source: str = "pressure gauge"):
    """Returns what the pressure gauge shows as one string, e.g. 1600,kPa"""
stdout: 200,kPa
